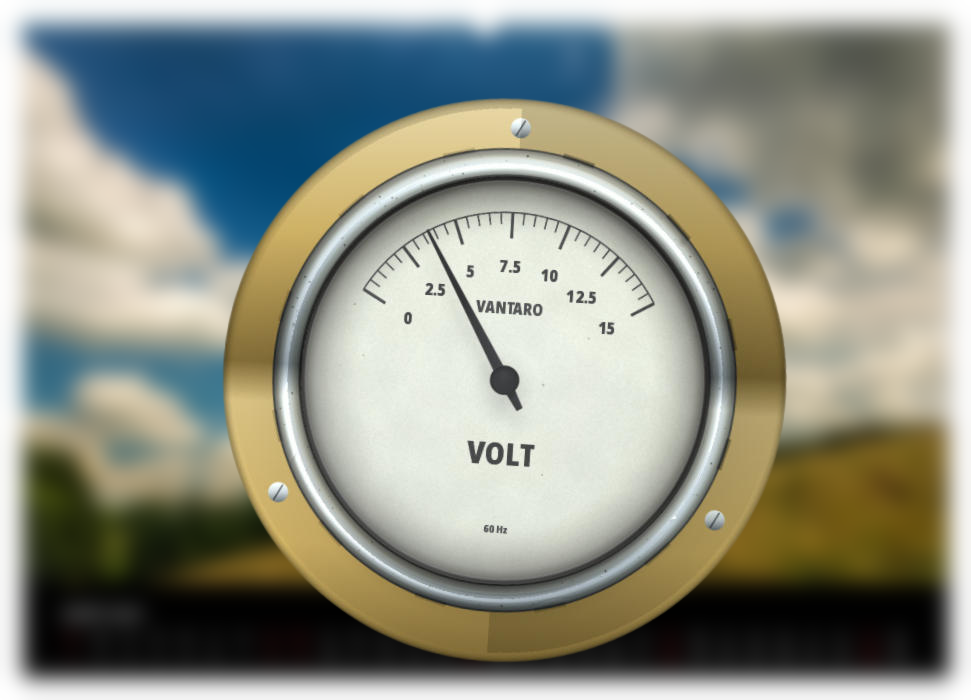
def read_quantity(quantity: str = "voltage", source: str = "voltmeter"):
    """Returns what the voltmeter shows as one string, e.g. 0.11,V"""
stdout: 3.75,V
